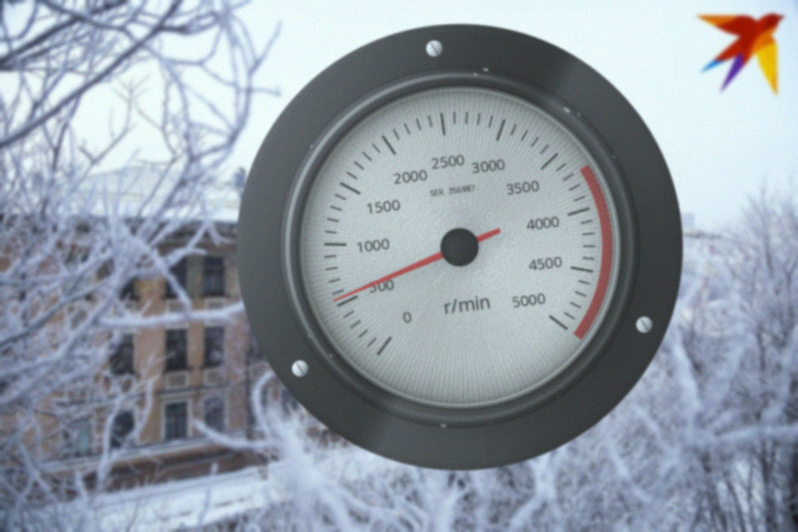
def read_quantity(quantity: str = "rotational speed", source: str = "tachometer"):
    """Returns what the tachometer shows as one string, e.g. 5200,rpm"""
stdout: 550,rpm
